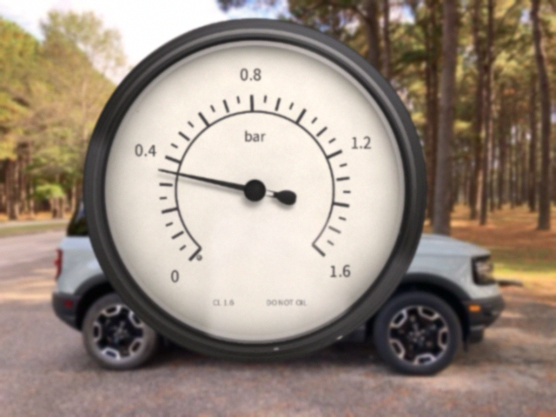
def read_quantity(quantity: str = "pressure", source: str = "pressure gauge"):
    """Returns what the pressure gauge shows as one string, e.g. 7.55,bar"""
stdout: 0.35,bar
